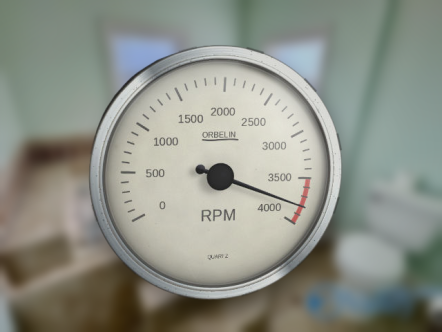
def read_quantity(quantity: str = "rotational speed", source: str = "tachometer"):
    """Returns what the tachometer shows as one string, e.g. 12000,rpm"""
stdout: 3800,rpm
